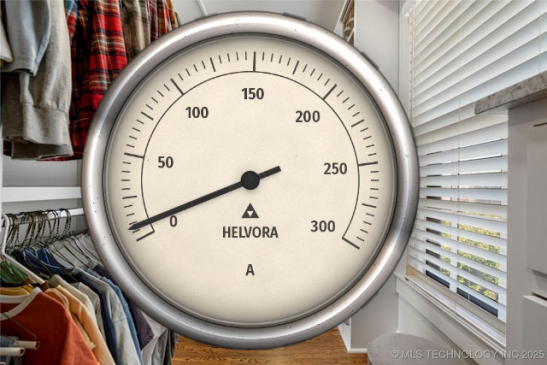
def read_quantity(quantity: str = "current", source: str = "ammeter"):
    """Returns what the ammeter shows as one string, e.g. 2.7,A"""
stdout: 7.5,A
